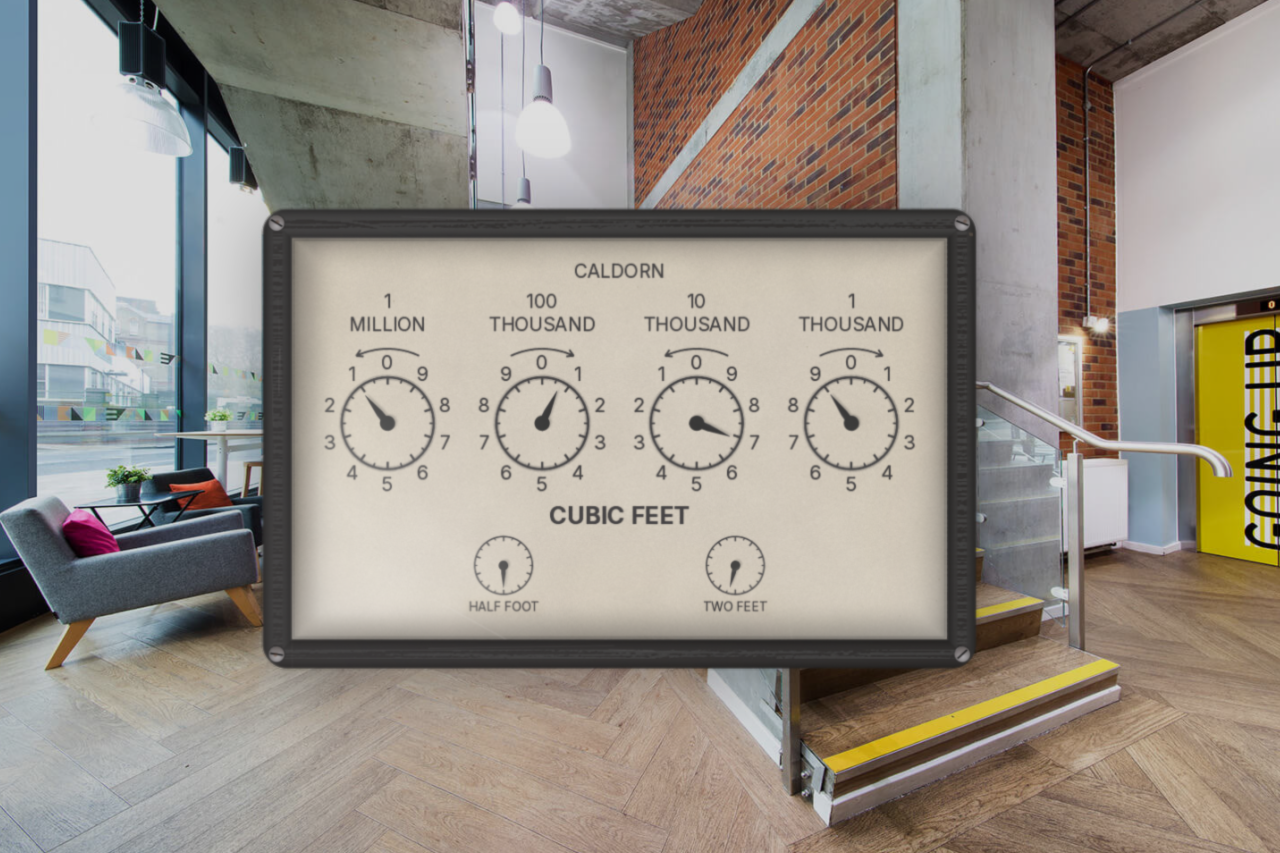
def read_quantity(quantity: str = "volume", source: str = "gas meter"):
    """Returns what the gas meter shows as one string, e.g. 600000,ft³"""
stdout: 106900,ft³
